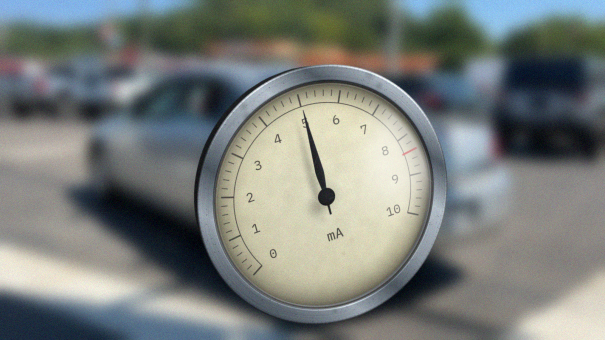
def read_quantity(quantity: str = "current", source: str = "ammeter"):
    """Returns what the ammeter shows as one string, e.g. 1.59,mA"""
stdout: 5,mA
